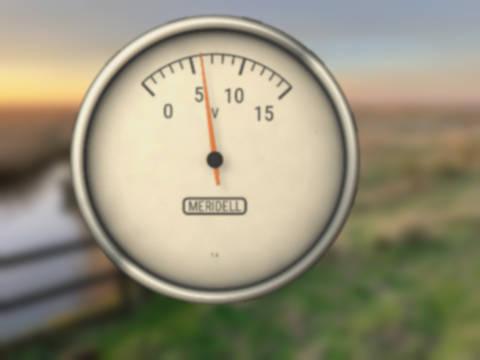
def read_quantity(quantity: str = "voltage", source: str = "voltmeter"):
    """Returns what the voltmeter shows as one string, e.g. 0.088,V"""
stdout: 6,V
